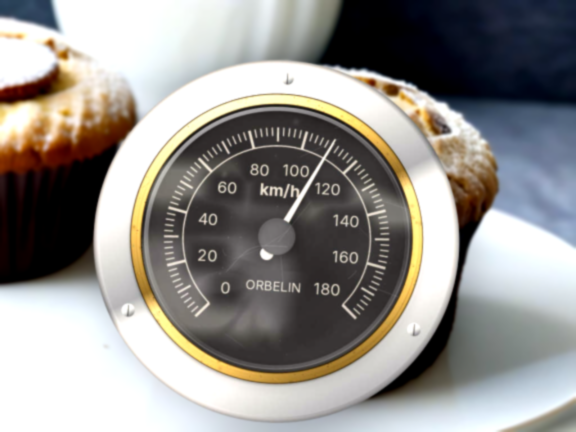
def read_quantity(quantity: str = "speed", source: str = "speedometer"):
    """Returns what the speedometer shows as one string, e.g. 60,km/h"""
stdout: 110,km/h
